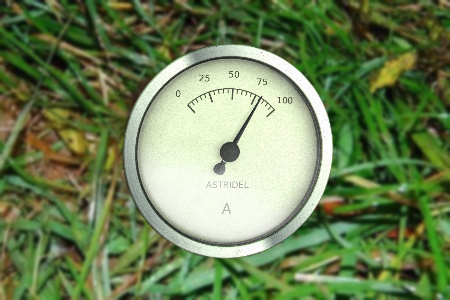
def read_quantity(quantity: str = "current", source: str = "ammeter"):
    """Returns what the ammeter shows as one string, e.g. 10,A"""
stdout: 80,A
